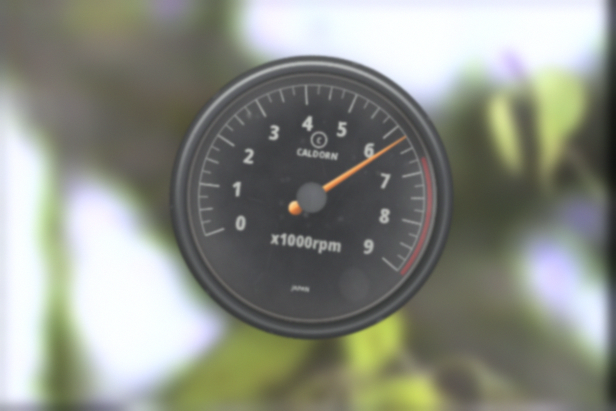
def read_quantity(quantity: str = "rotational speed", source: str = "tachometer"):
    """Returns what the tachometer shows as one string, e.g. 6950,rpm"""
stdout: 6250,rpm
